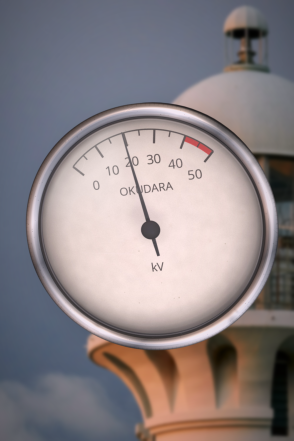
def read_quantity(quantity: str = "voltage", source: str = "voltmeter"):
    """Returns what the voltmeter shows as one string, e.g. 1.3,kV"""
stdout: 20,kV
